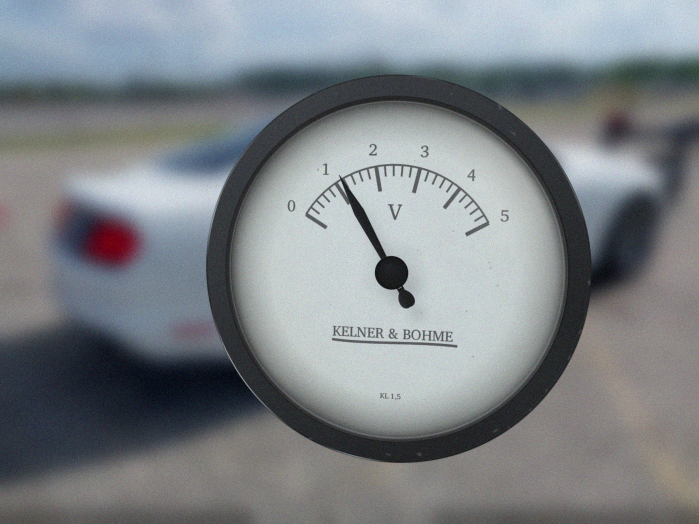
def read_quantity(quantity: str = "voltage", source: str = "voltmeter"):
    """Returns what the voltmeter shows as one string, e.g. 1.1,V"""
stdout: 1.2,V
